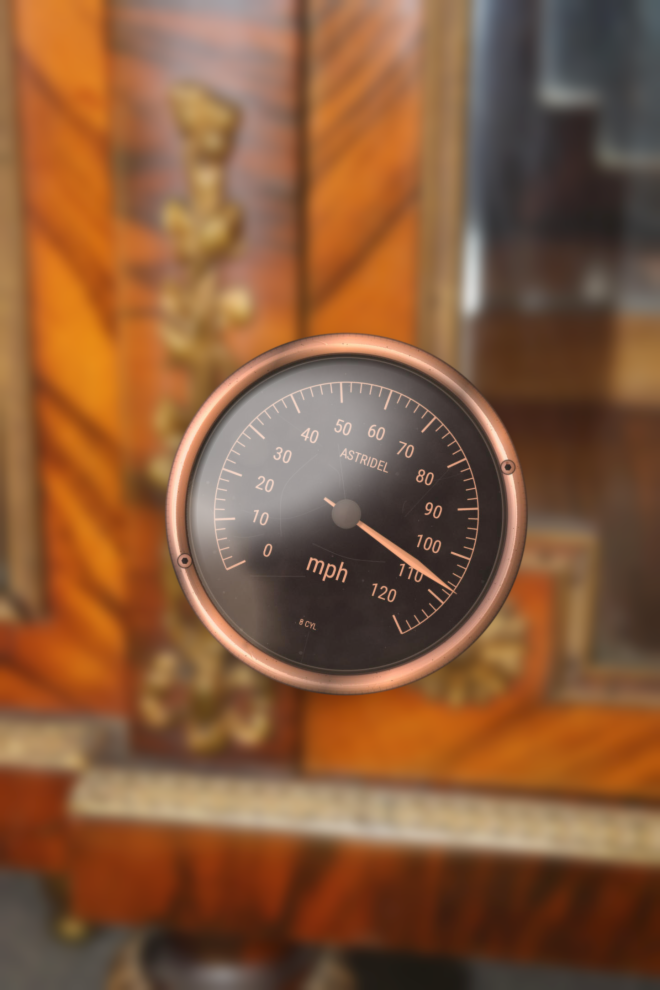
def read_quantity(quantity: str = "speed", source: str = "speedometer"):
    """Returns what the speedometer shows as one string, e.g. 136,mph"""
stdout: 107,mph
